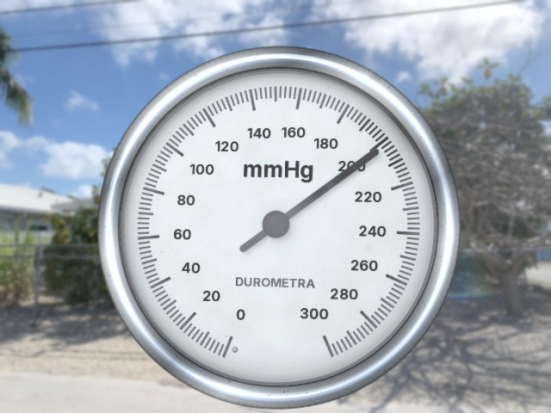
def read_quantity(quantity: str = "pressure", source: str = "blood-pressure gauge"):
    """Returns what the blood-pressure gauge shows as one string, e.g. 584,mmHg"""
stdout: 202,mmHg
